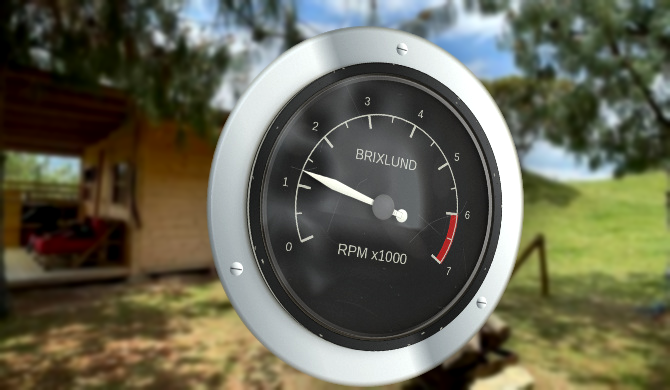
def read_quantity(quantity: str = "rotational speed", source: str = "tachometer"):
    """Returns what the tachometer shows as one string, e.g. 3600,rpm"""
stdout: 1250,rpm
